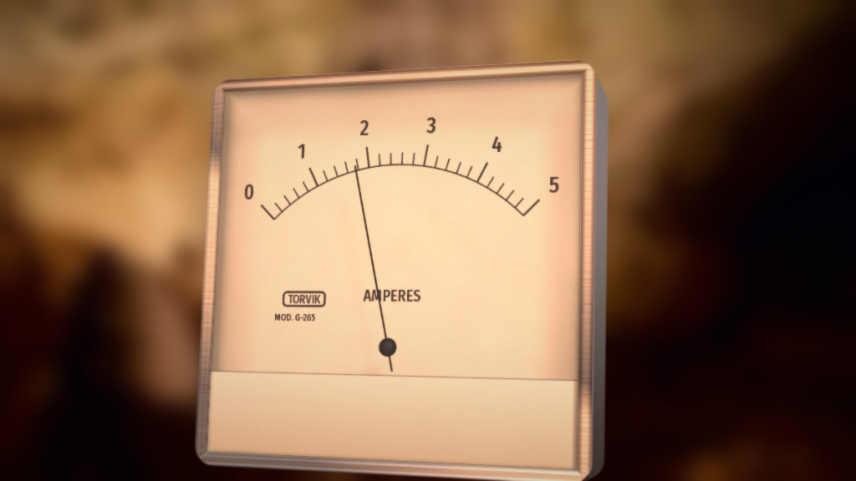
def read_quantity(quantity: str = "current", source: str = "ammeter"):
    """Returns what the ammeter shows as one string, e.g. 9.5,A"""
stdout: 1.8,A
